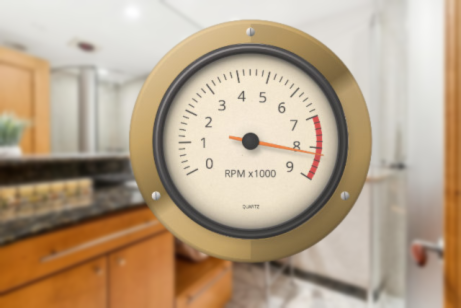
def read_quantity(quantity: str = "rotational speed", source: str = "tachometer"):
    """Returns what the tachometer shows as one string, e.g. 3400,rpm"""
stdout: 8200,rpm
